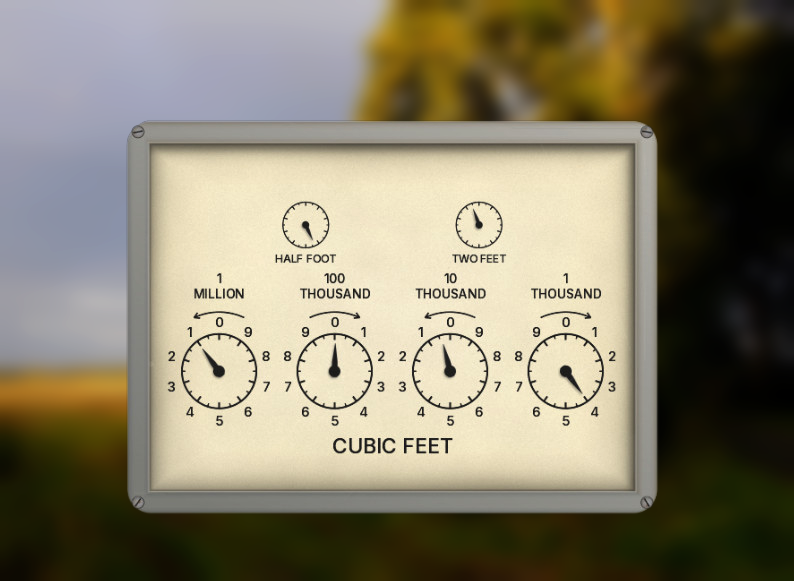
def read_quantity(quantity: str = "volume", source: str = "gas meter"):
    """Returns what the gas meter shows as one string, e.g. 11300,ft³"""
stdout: 100400,ft³
